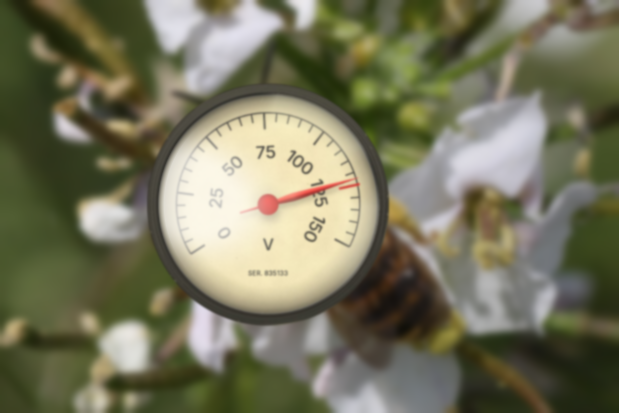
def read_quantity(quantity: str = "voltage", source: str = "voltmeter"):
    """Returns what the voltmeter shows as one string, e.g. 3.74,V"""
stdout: 122.5,V
